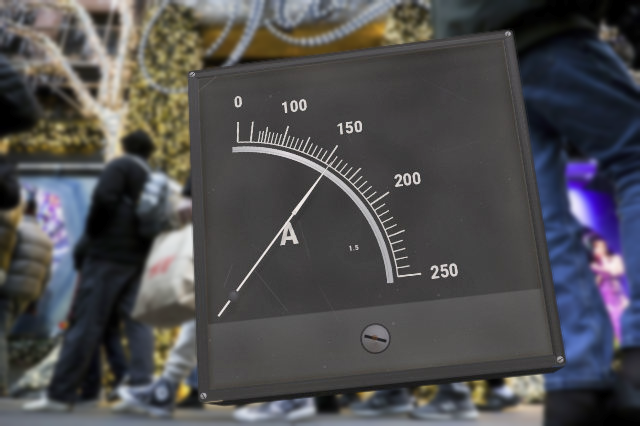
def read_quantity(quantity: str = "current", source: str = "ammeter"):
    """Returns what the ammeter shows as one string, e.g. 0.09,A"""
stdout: 155,A
